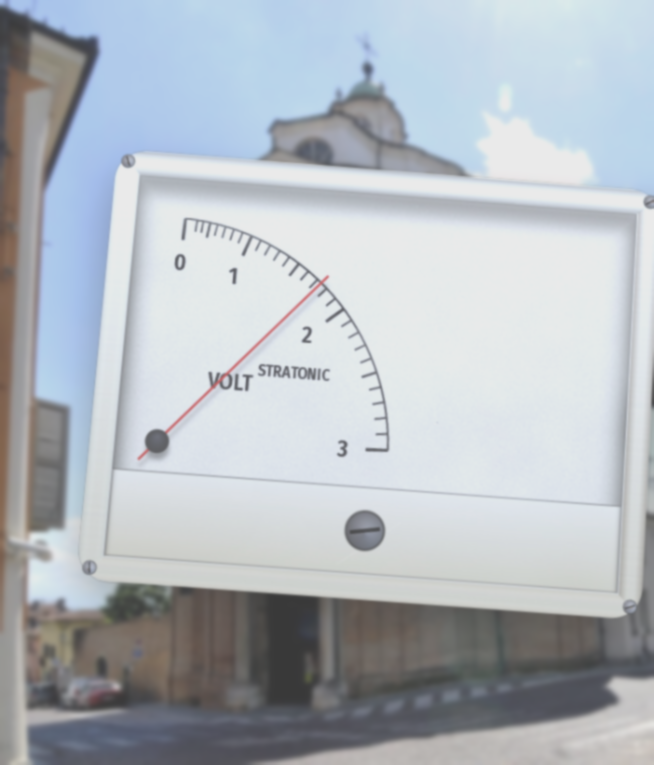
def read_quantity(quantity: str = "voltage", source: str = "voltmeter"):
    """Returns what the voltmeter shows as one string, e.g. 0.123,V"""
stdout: 1.75,V
